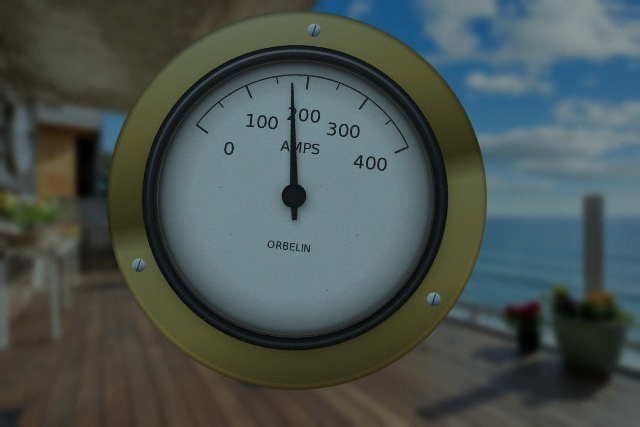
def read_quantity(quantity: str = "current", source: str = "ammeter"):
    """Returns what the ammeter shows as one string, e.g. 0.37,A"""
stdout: 175,A
